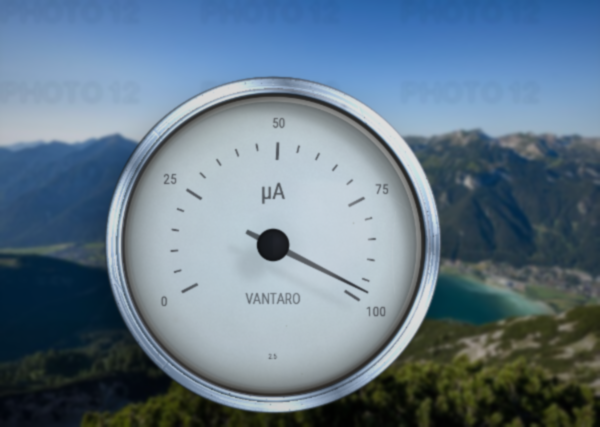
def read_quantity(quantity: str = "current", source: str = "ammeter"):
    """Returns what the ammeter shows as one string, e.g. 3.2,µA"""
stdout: 97.5,µA
